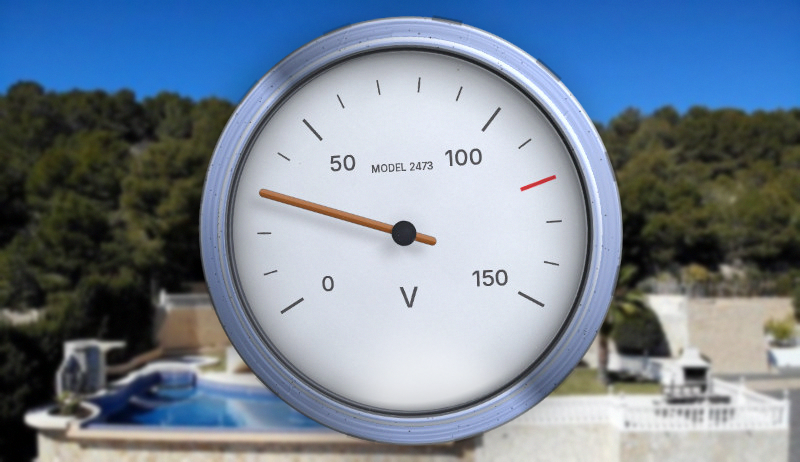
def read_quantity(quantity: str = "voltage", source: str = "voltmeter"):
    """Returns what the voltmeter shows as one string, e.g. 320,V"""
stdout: 30,V
